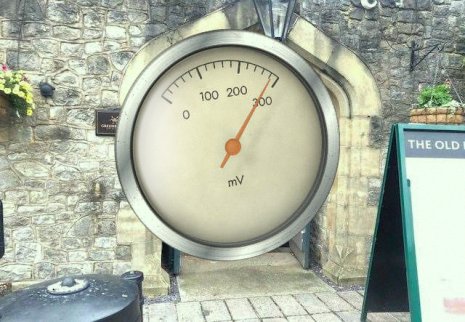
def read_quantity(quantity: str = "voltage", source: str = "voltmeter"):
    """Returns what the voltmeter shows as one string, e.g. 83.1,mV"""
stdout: 280,mV
